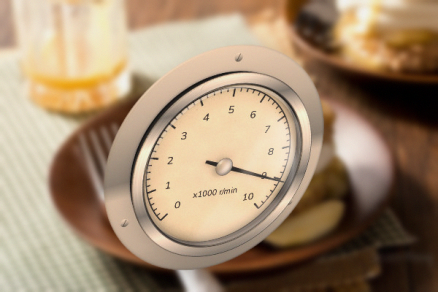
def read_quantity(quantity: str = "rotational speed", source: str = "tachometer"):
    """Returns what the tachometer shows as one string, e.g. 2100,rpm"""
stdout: 9000,rpm
